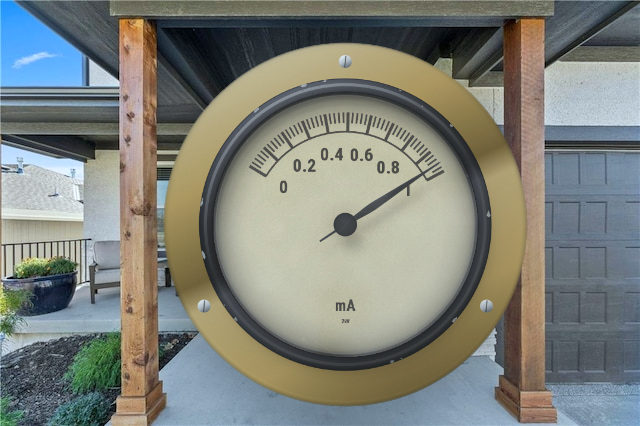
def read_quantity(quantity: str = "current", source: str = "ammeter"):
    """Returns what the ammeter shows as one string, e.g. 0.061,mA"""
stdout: 0.96,mA
